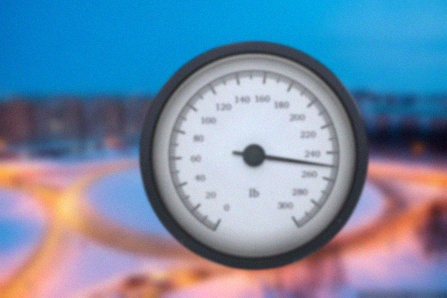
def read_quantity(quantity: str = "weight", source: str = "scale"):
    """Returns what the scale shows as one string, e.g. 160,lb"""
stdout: 250,lb
